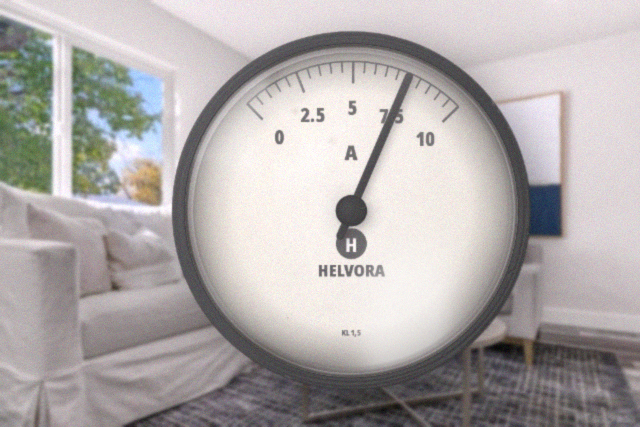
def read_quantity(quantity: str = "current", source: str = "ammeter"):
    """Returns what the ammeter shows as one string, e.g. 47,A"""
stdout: 7.5,A
